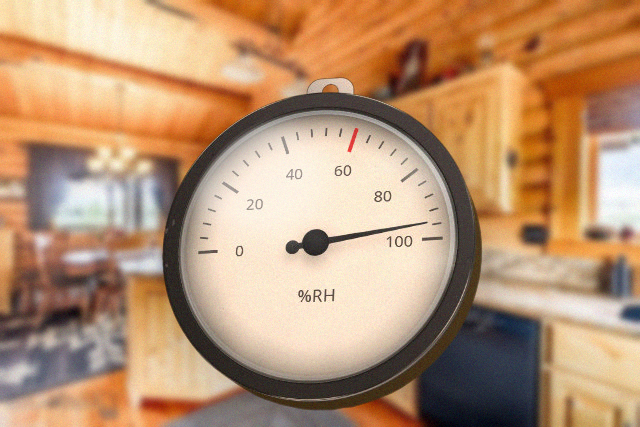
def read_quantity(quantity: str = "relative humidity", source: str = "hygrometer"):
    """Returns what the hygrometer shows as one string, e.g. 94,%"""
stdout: 96,%
